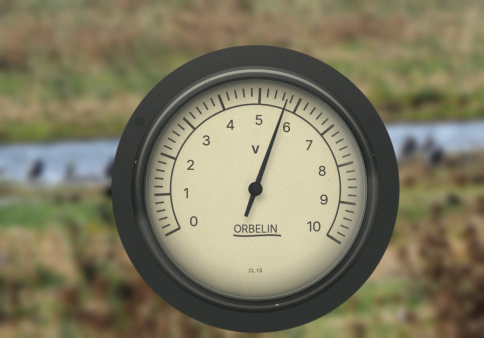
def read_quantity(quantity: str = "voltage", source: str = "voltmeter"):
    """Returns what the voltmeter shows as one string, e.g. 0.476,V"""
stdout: 5.7,V
